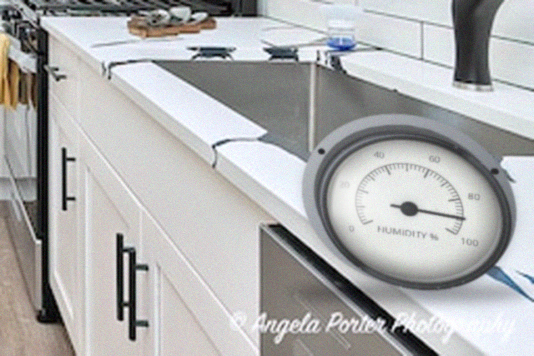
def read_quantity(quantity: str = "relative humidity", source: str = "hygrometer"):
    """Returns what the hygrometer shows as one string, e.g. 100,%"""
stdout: 90,%
